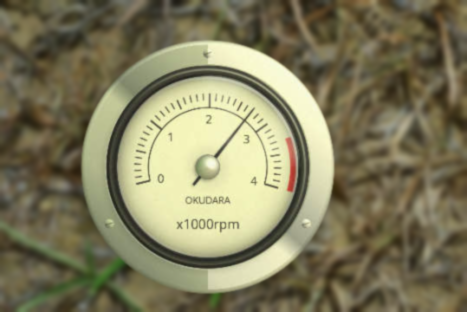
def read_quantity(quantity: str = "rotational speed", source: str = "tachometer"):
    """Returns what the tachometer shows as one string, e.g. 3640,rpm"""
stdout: 2700,rpm
